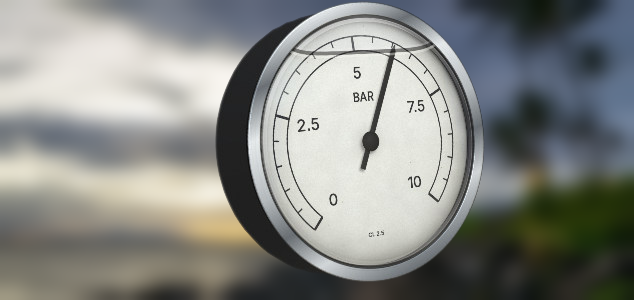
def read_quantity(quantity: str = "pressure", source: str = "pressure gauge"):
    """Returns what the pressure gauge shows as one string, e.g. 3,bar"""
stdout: 6,bar
